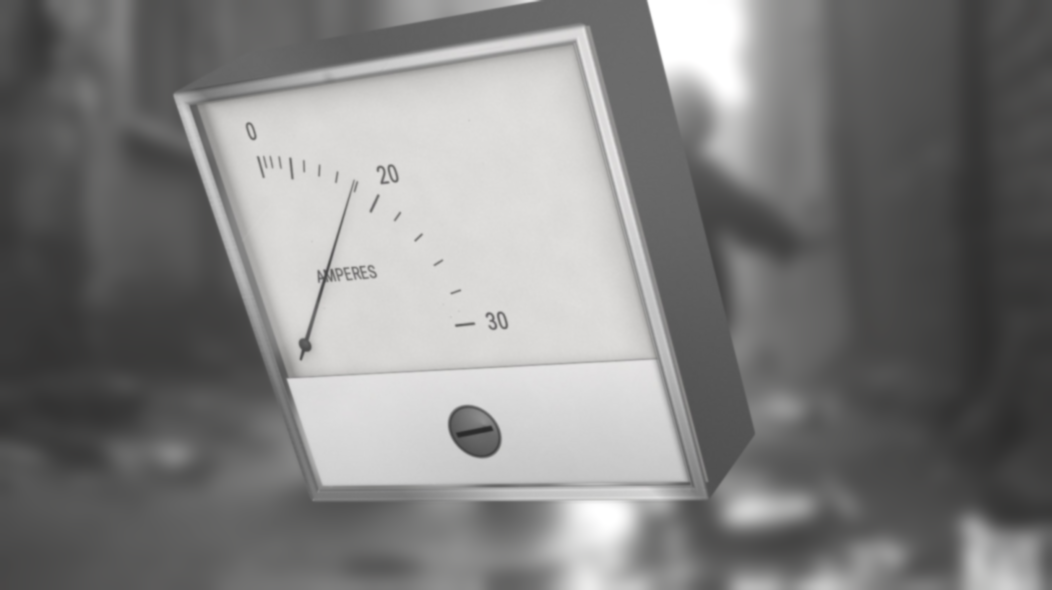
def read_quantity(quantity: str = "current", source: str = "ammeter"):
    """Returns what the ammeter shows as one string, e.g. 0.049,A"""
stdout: 18,A
